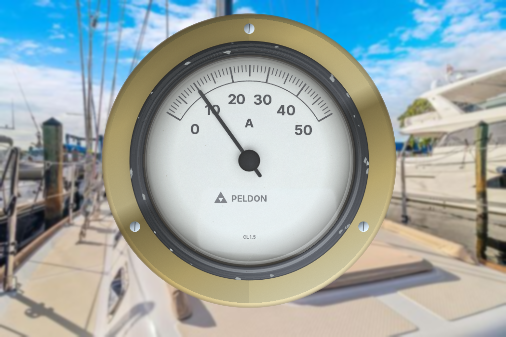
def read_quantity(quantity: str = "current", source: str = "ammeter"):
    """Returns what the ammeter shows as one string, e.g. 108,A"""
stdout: 10,A
